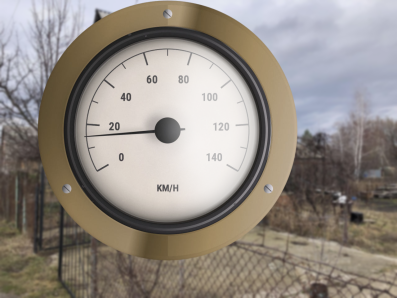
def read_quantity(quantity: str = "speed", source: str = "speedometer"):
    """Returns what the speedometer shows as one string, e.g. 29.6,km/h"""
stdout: 15,km/h
